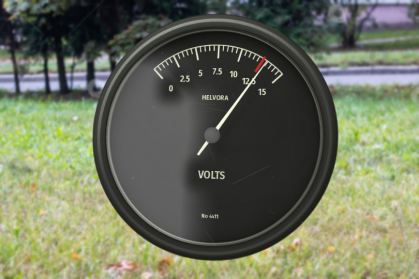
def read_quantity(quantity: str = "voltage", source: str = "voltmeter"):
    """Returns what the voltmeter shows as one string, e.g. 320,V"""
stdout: 13,V
